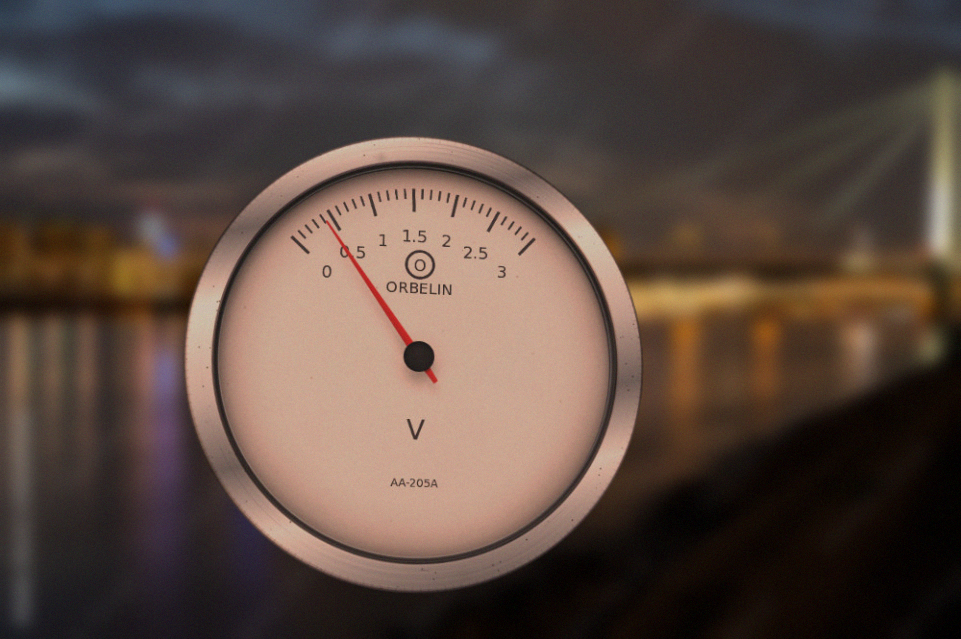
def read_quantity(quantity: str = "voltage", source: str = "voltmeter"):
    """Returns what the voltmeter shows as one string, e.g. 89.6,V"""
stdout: 0.4,V
